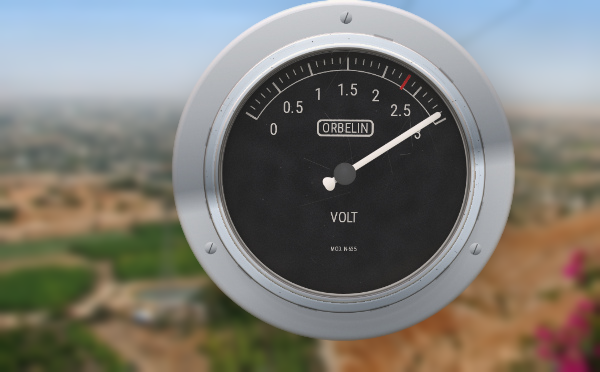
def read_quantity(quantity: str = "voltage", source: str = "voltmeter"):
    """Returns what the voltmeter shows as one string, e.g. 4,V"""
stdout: 2.9,V
